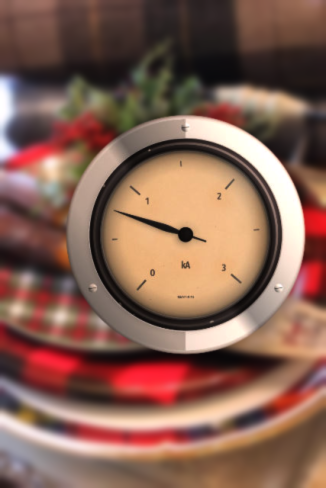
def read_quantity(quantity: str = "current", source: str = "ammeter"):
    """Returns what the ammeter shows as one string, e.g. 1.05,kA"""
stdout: 0.75,kA
